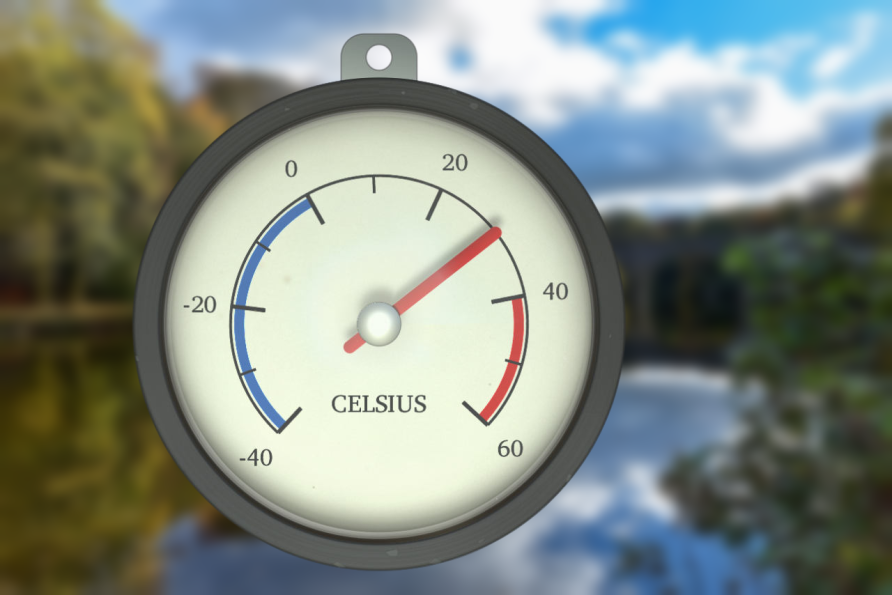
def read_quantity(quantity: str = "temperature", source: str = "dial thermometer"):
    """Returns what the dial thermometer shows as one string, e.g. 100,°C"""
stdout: 30,°C
